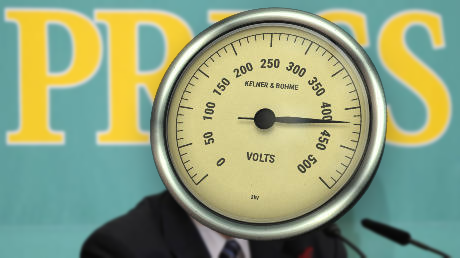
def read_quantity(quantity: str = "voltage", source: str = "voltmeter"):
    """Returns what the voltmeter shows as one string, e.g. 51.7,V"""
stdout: 420,V
